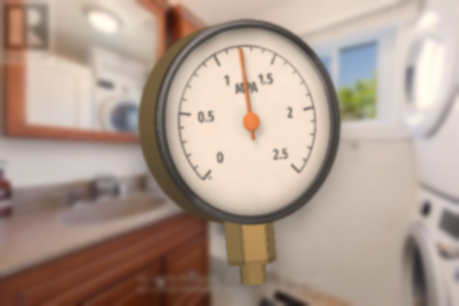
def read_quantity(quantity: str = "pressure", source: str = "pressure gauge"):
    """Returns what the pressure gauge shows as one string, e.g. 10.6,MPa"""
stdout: 1.2,MPa
